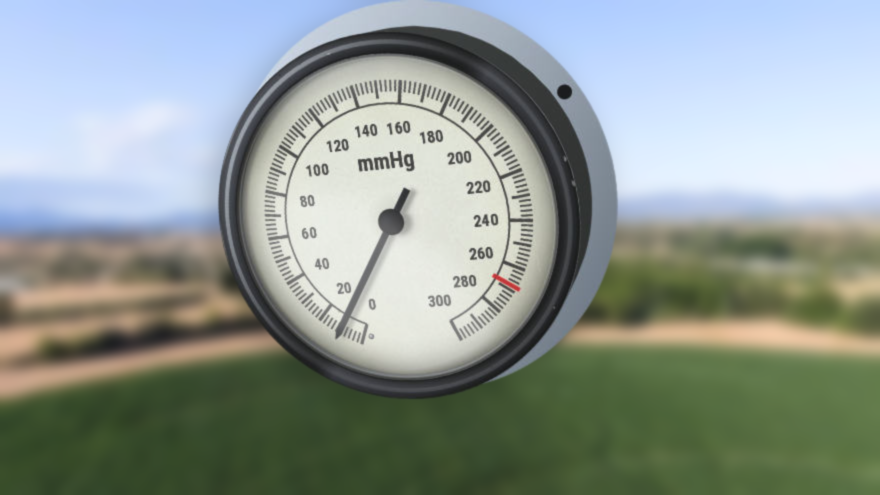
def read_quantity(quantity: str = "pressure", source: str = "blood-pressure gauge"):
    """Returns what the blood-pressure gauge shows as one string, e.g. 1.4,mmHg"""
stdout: 10,mmHg
